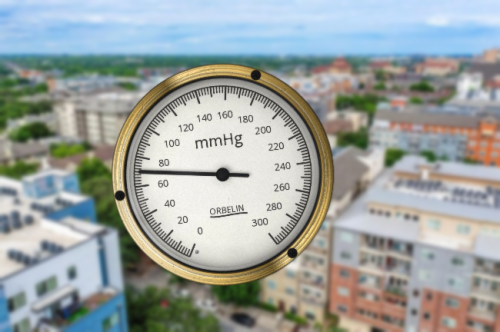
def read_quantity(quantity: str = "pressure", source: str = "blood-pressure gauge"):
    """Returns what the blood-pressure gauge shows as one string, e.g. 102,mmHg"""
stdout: 70,mmHg
